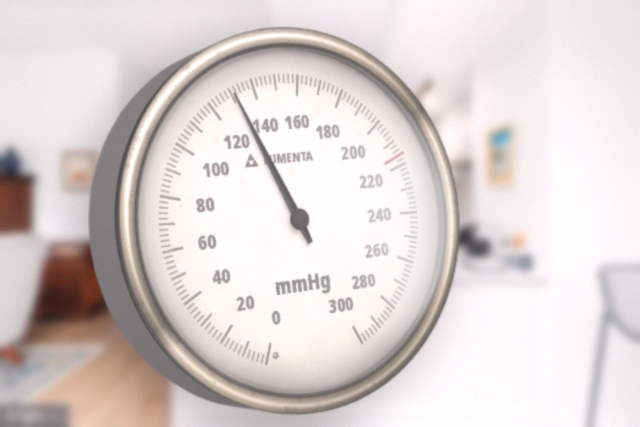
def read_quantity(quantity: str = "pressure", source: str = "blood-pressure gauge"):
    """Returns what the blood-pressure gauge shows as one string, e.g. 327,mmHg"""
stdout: 130,mmHg
